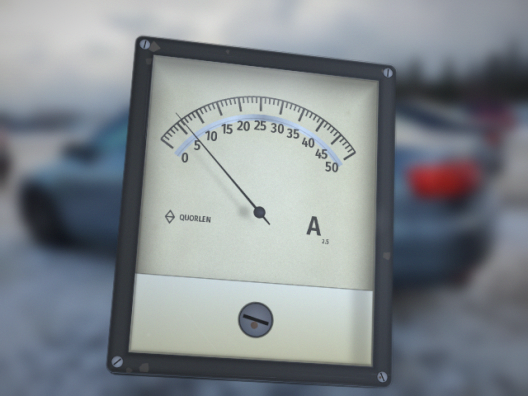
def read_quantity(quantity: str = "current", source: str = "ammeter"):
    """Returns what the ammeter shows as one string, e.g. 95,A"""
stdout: 6,A
